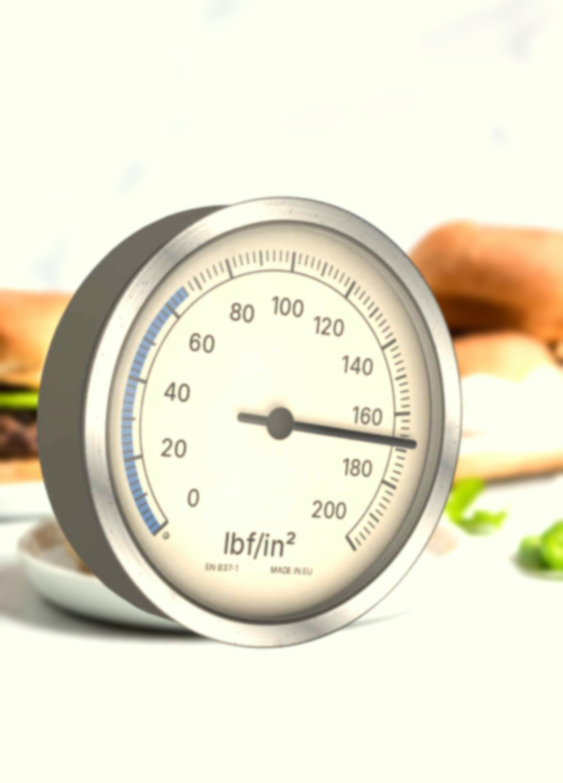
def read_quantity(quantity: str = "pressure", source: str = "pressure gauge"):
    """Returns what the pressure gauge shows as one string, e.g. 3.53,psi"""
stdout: 168,psi
